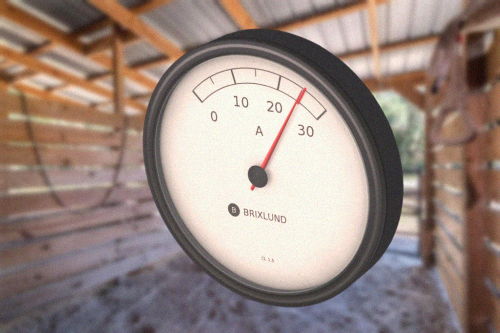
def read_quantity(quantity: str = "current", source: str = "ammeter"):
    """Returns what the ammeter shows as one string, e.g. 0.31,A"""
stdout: 25,A
